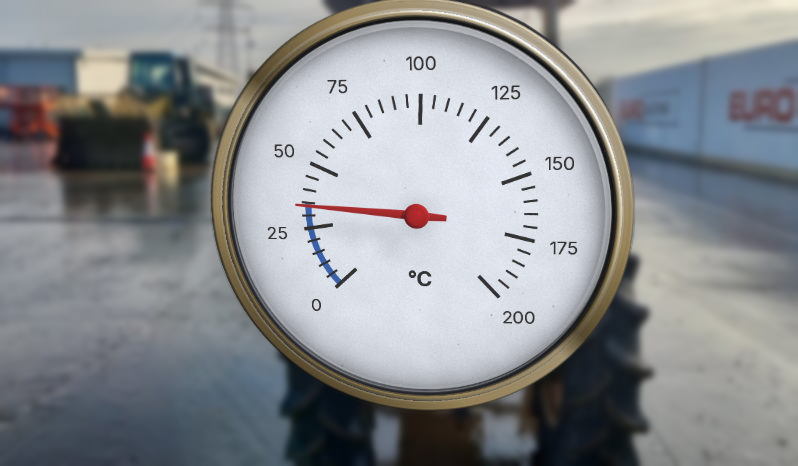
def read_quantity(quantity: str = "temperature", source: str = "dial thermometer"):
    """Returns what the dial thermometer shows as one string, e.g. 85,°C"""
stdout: 35,°C
